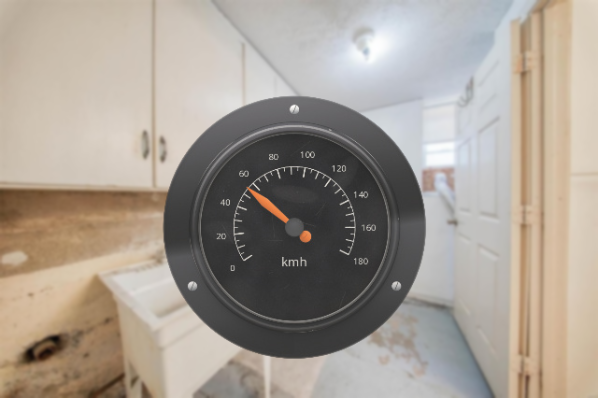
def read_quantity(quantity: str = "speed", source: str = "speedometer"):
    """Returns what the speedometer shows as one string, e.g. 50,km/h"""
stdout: 55,km/h
